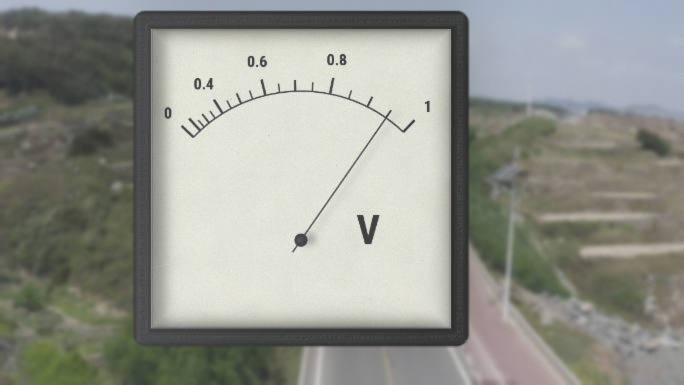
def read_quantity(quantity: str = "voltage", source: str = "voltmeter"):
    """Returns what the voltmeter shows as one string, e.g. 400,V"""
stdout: 0.95,V
